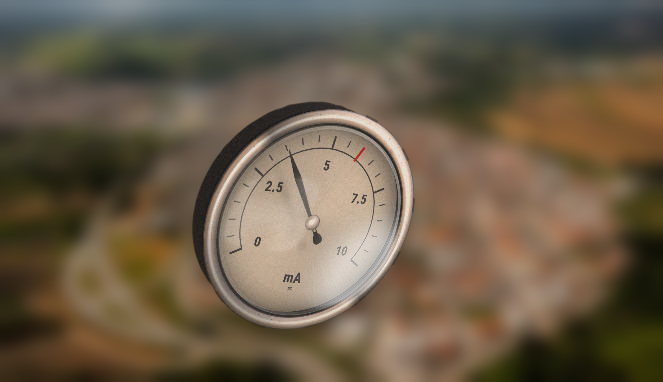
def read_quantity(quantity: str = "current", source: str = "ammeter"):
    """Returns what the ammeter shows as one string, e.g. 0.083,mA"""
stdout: 3.5,mA
